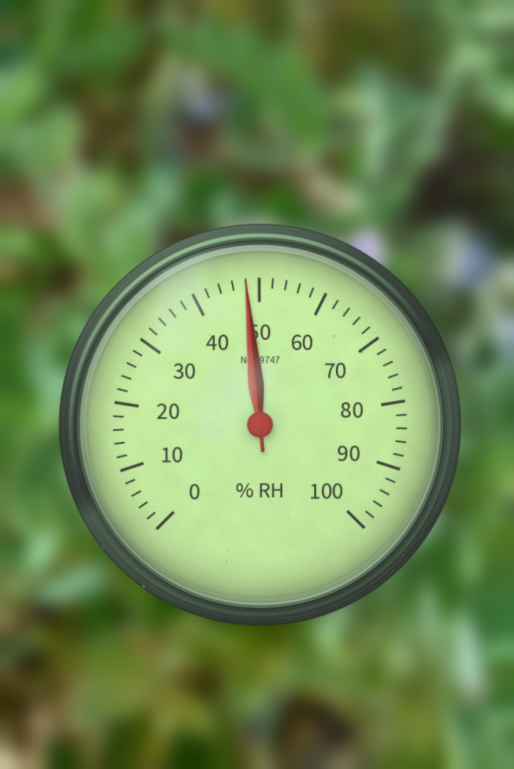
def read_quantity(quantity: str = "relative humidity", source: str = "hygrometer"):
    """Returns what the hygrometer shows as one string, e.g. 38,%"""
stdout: 48,%
